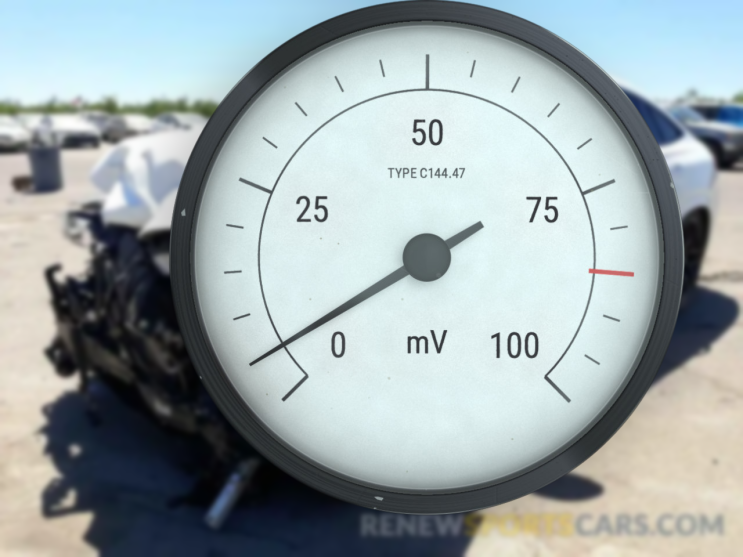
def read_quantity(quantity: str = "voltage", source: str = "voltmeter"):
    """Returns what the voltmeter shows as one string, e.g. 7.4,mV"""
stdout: 5,mV
